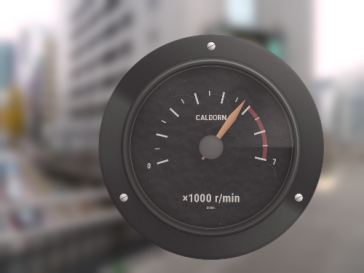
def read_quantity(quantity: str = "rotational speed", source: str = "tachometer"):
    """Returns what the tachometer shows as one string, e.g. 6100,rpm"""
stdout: 4750,rpm
